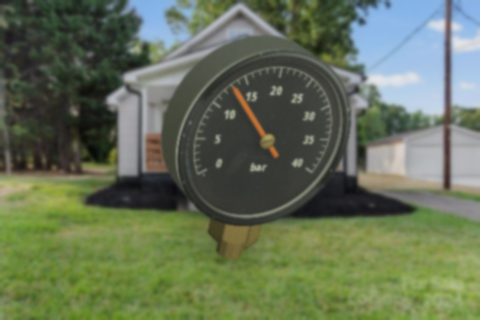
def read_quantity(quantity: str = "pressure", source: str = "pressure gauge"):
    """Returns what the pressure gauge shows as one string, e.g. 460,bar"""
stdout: 13,bar
